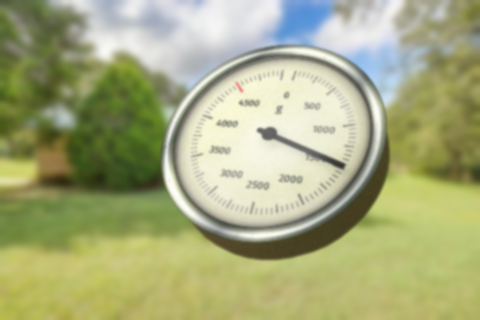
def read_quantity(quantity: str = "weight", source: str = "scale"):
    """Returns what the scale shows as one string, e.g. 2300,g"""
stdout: 1500,g
